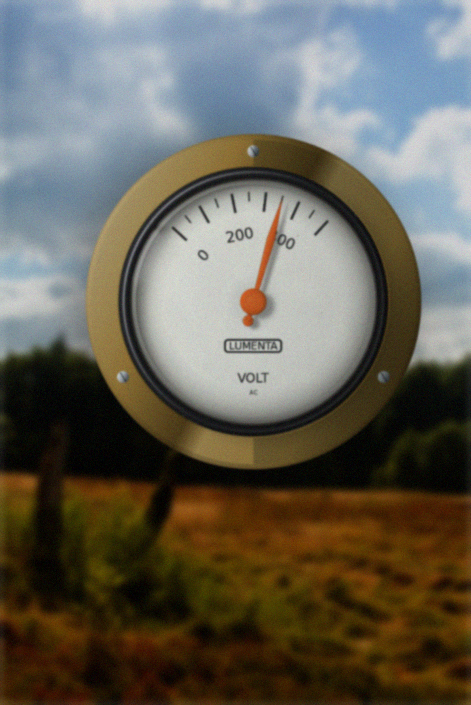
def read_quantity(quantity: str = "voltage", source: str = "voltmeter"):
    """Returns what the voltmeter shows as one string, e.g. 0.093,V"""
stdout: 350,V
